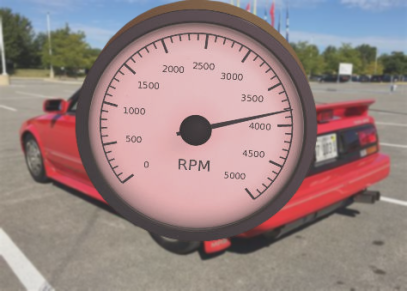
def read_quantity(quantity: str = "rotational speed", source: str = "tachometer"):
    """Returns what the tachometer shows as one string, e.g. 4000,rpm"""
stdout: 3800,rpm
